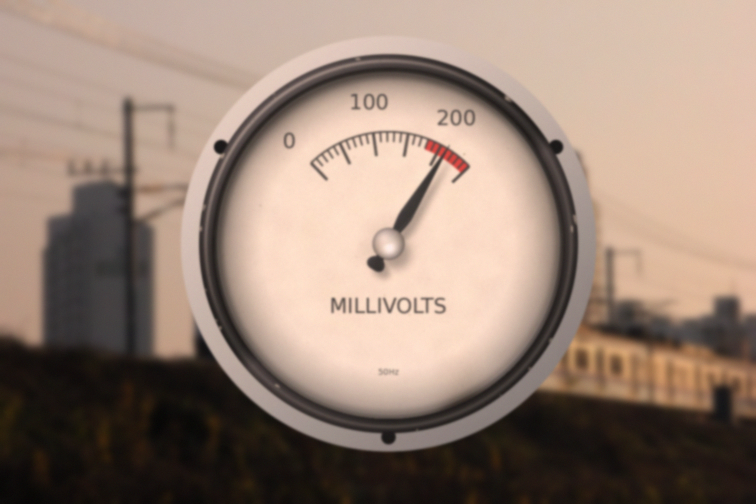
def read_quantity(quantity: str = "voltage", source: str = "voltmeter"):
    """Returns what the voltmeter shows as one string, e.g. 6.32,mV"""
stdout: 210,mV
